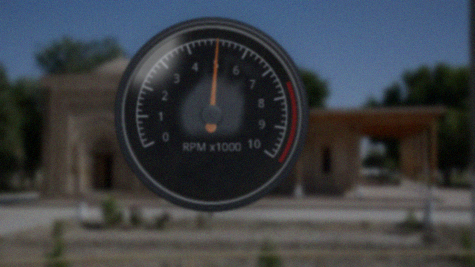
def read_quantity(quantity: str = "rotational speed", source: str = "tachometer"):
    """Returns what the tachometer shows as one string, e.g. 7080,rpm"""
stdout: 5000,rpm
